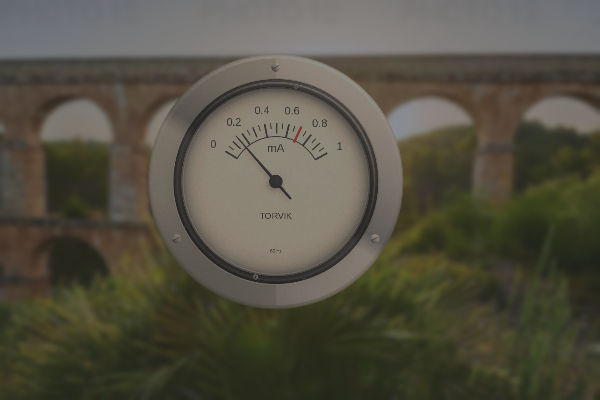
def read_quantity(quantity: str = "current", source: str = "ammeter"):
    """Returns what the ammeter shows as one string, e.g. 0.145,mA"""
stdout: 0.15,mA
